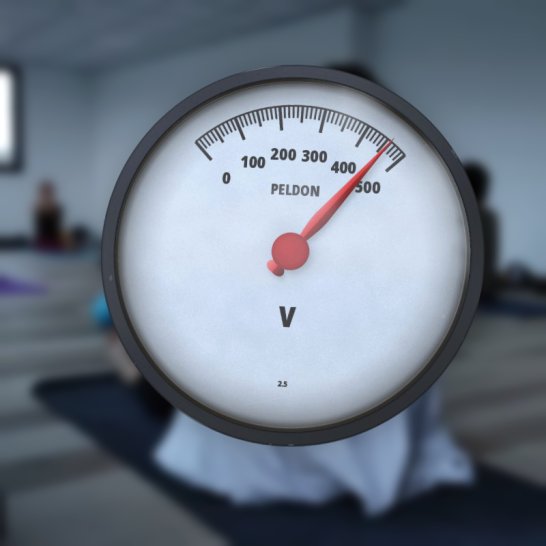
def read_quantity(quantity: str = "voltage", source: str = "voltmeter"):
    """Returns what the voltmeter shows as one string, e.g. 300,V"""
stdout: 460,V
